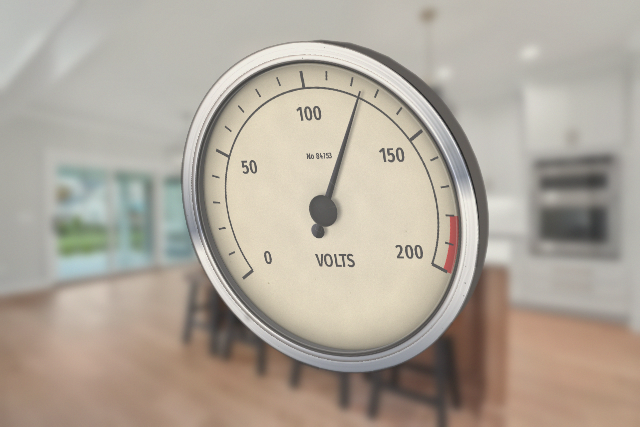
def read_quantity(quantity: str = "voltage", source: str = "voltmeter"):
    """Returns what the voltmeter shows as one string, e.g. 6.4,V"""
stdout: 125,V
